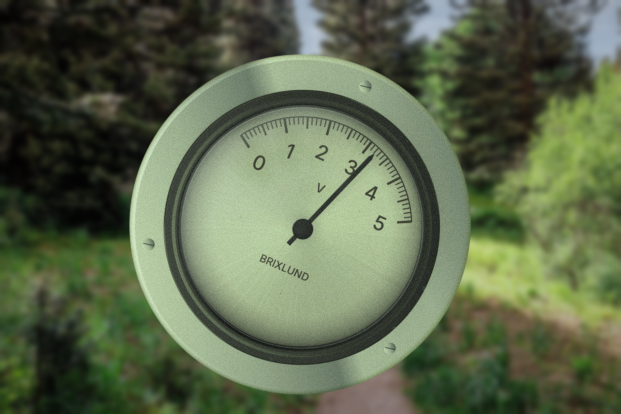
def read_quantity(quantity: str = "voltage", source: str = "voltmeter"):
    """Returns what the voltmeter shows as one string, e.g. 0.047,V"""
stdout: 3.2,V
